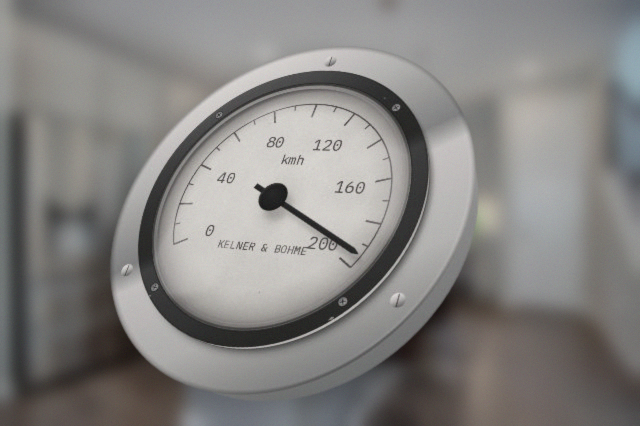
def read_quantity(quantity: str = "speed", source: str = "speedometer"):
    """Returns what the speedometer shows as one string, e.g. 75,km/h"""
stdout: 195,km/h
